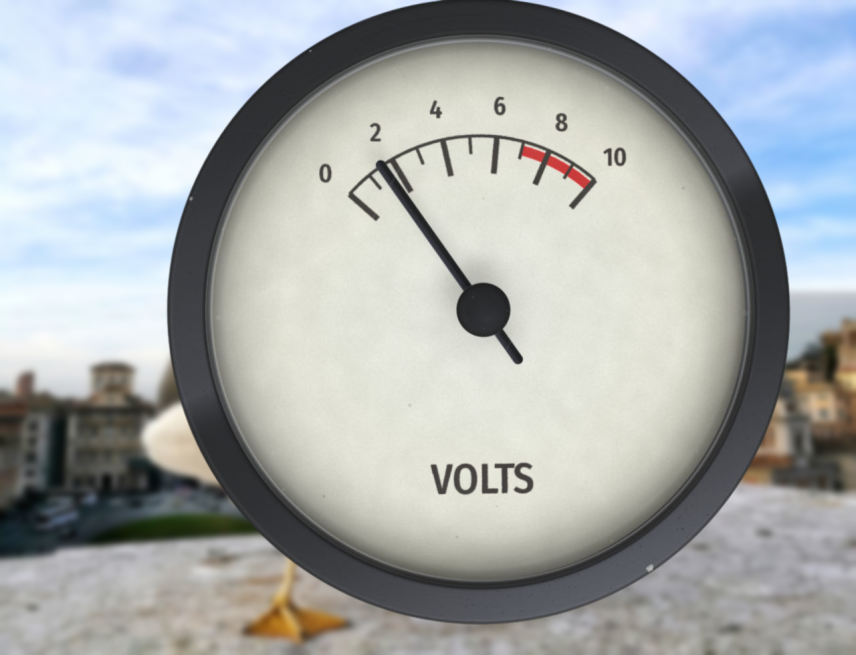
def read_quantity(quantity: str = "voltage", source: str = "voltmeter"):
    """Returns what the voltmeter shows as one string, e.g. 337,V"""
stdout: 1.5,V
